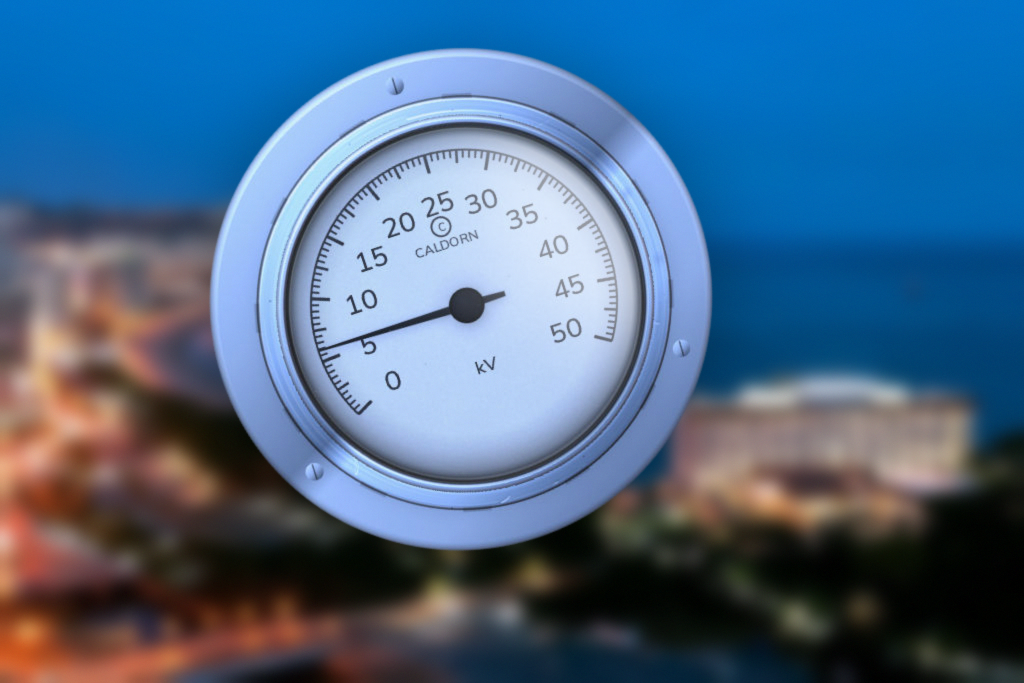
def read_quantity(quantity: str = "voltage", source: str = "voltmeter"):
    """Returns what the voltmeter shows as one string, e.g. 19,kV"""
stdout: 6,kV
